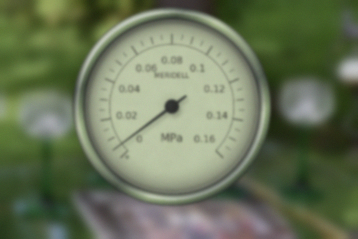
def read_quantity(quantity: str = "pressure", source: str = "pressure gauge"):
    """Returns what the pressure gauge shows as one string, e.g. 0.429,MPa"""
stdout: 0.005,MPa
